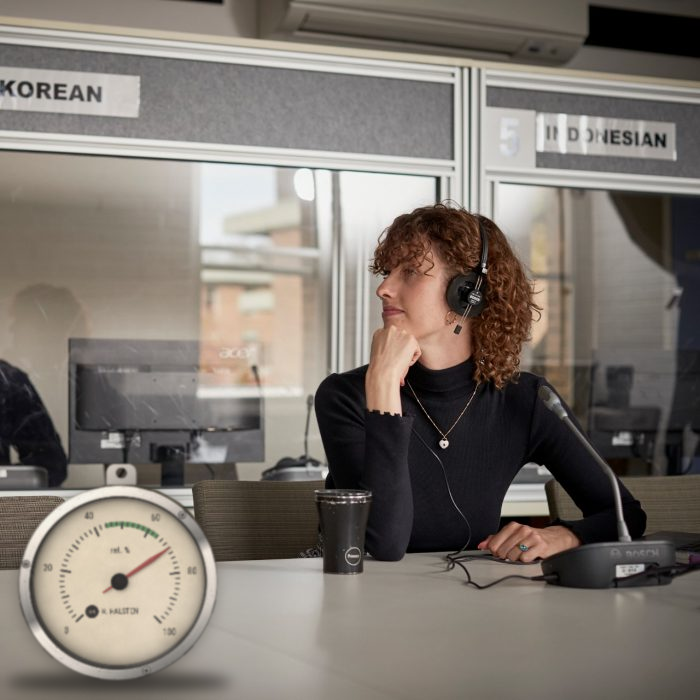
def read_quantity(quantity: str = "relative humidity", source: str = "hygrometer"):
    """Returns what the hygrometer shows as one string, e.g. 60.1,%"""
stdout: 70,%
